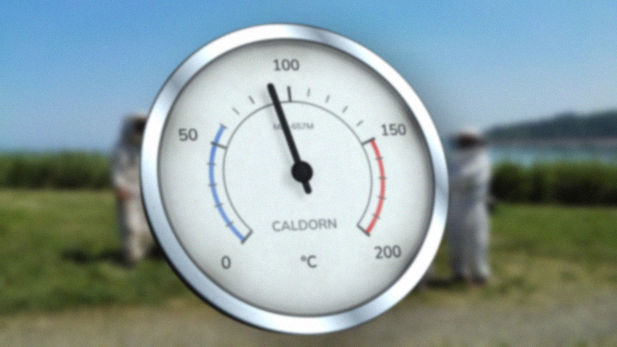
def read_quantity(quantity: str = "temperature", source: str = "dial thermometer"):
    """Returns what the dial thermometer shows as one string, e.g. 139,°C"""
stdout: 90,°C
